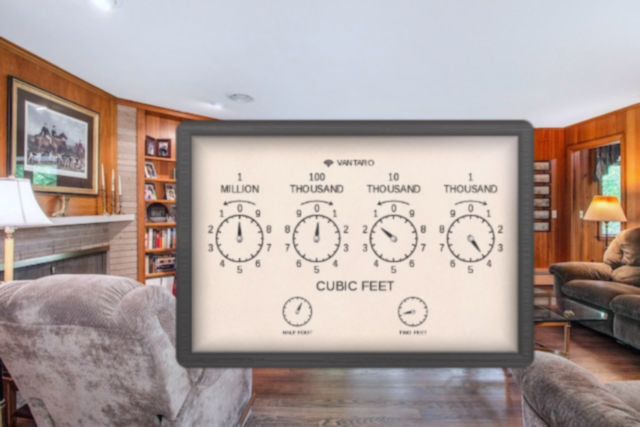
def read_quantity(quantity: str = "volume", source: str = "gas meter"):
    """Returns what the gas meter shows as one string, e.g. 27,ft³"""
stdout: 1400,ft³
